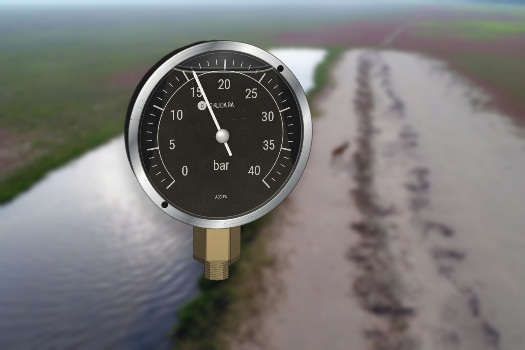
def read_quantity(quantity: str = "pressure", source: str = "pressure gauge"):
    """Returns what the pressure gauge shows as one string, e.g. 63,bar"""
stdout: 16,bar
